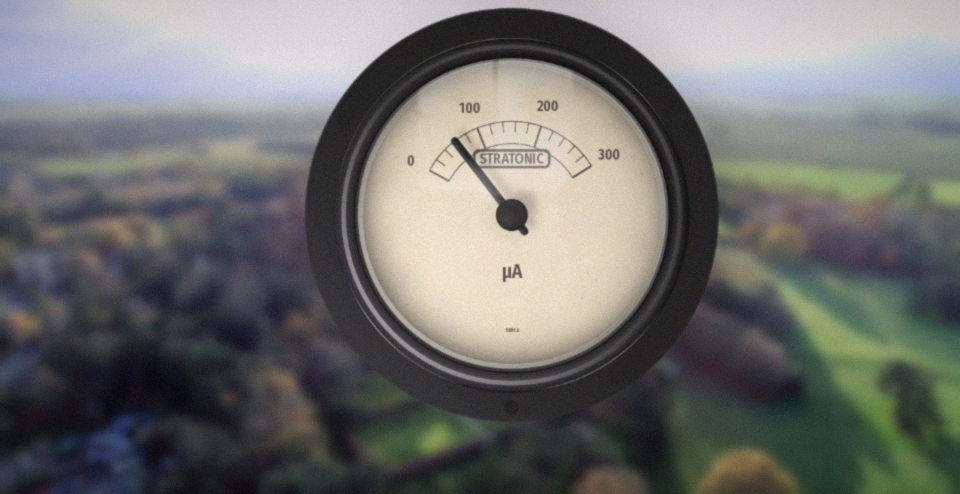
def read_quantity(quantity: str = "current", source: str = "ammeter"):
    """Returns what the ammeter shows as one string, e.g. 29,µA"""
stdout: 60,µA
